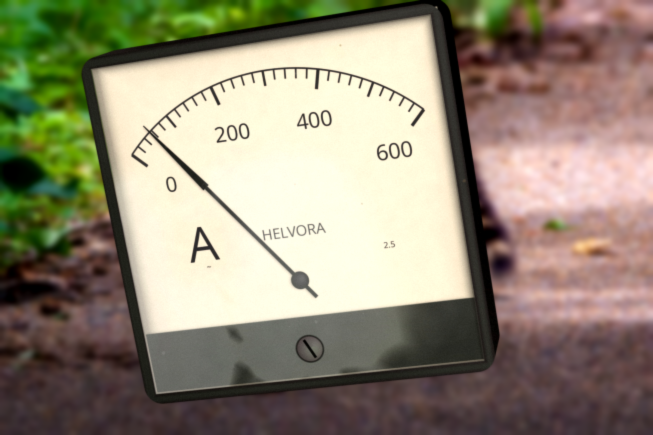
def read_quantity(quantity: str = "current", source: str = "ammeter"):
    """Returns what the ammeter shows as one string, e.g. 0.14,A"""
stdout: 60,A
